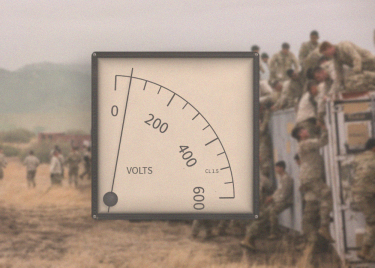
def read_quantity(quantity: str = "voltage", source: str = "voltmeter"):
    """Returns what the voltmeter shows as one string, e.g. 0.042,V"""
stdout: 50,V
